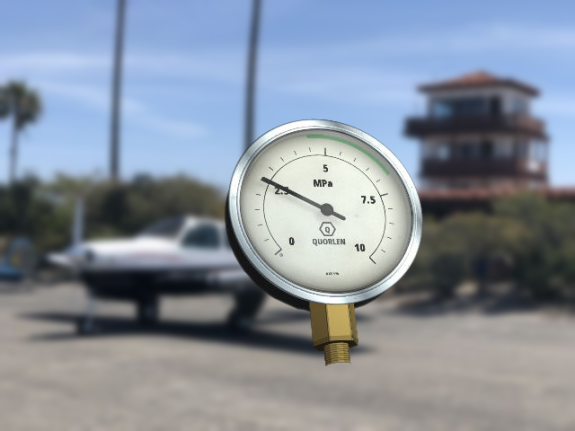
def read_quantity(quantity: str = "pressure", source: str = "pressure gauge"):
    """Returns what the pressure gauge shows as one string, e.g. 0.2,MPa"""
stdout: 2.5,MPa
